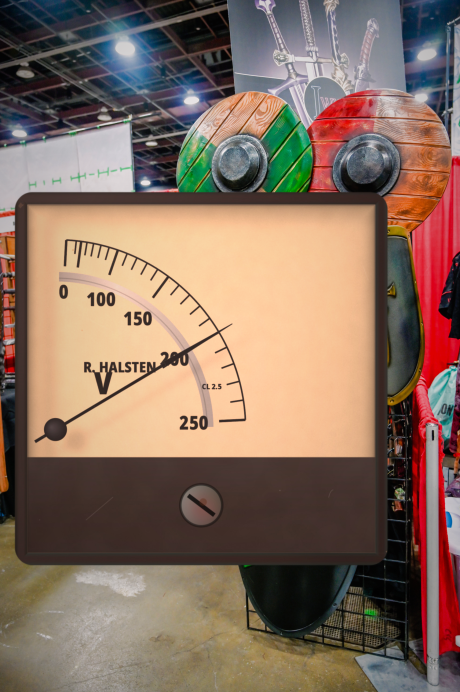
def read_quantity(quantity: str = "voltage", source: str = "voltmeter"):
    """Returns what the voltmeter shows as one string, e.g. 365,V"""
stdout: 200,V
